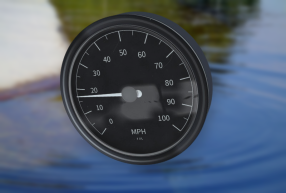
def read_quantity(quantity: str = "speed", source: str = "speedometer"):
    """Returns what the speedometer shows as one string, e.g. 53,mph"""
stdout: 17.5,mph
